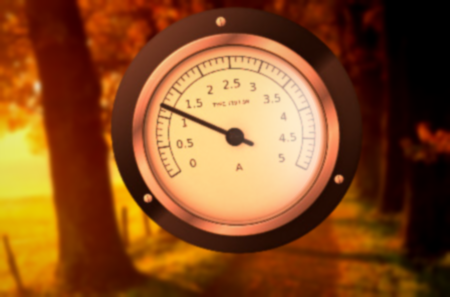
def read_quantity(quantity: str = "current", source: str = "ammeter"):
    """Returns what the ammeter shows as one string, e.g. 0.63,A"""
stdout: 1.2,A
